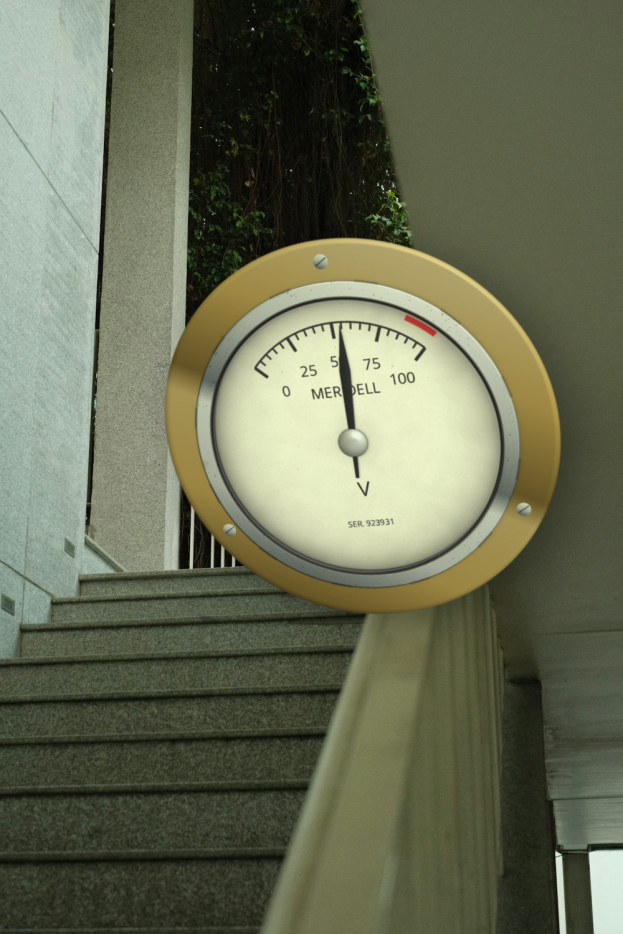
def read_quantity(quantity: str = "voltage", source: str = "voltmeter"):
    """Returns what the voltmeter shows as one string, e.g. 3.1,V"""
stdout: 55,V
